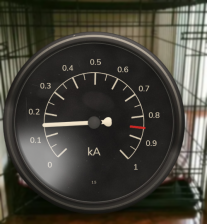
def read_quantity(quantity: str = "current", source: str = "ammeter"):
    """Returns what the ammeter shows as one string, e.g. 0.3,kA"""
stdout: 0.15,kA
